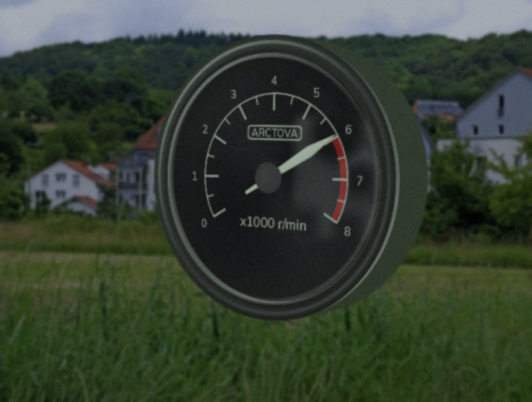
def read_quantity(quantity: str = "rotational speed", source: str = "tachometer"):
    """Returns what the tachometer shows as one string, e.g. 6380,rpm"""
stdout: 6000,rpm
